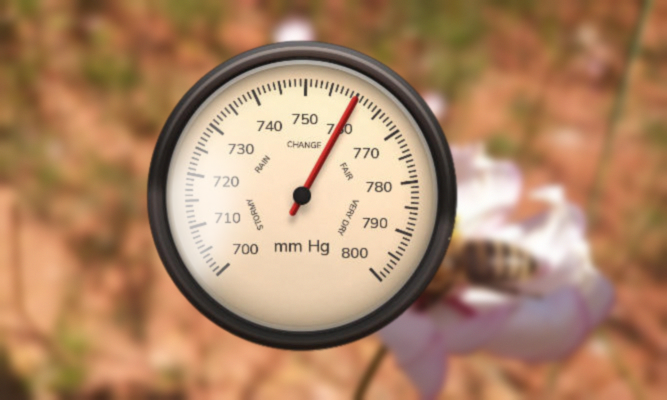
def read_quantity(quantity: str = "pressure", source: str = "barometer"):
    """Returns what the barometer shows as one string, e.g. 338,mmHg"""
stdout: 760,mmHg
